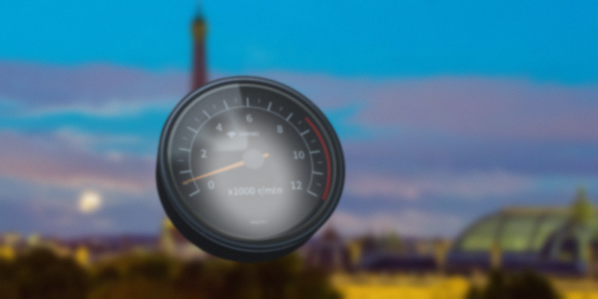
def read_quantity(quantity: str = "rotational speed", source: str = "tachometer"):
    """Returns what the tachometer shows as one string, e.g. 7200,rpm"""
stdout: 500,rpm
